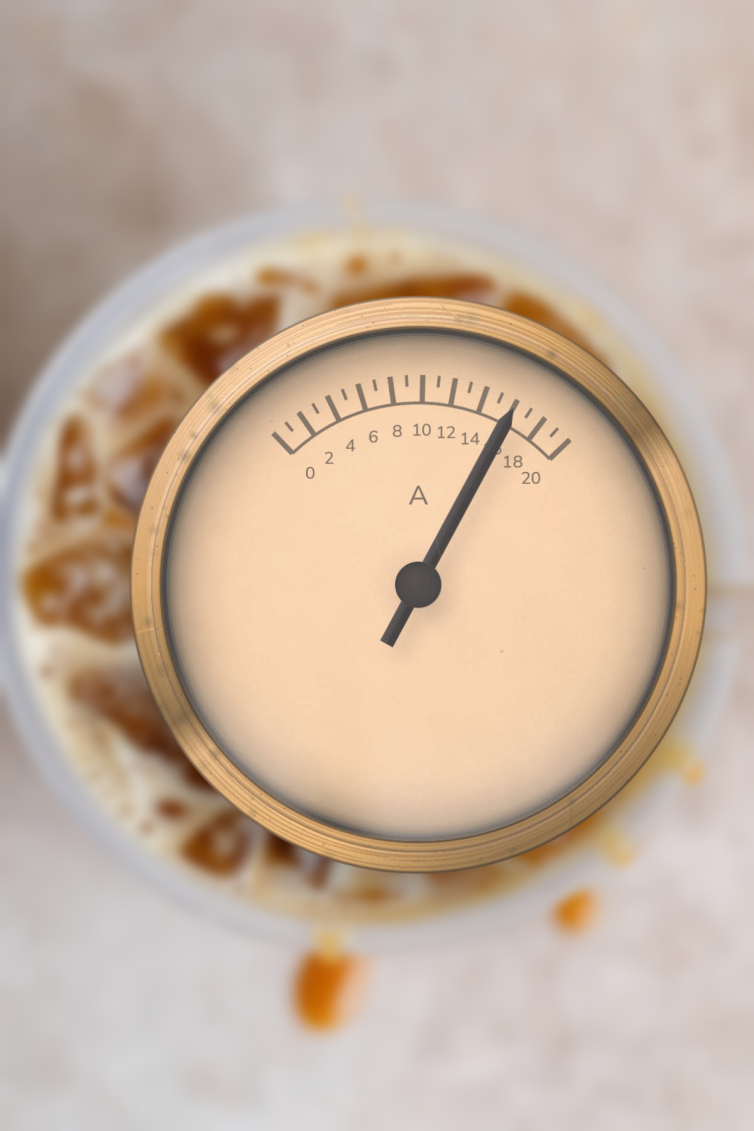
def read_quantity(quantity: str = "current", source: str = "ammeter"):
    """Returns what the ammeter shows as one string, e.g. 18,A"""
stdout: 16,A
